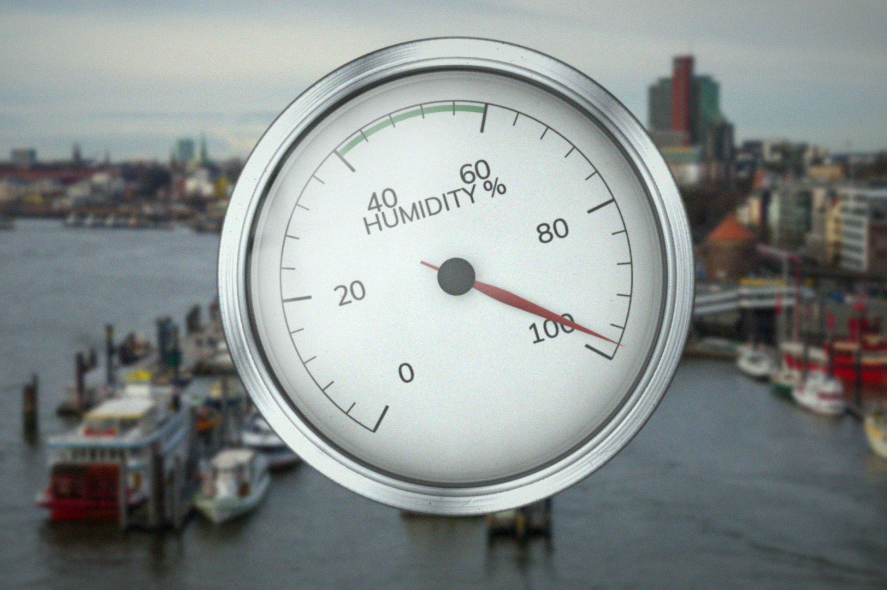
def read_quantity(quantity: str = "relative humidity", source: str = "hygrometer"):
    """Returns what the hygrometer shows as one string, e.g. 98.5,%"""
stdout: 98,%
